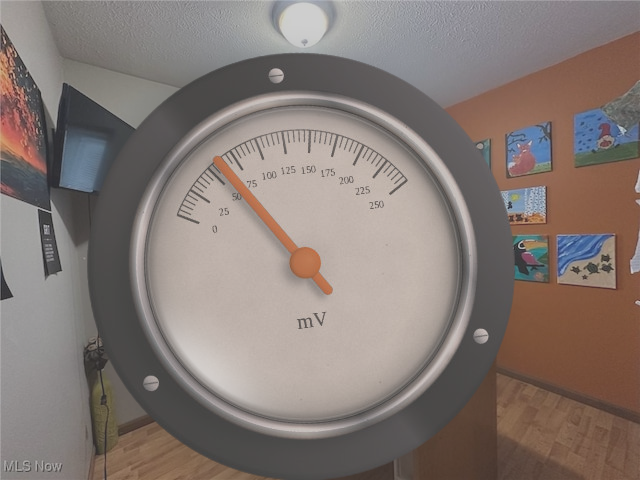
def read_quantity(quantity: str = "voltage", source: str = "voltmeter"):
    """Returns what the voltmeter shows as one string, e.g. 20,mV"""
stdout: 60,mV
